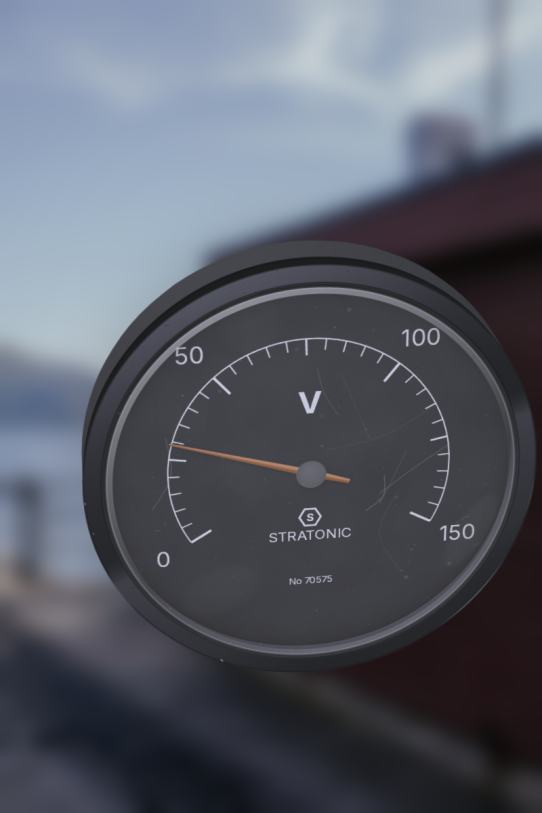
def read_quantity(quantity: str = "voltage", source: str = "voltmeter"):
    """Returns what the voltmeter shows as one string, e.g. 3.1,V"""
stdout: 30,V
